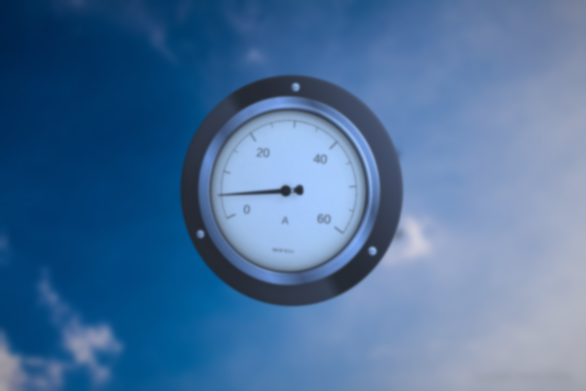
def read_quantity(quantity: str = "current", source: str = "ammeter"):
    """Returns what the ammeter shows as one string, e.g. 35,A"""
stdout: 5,A
